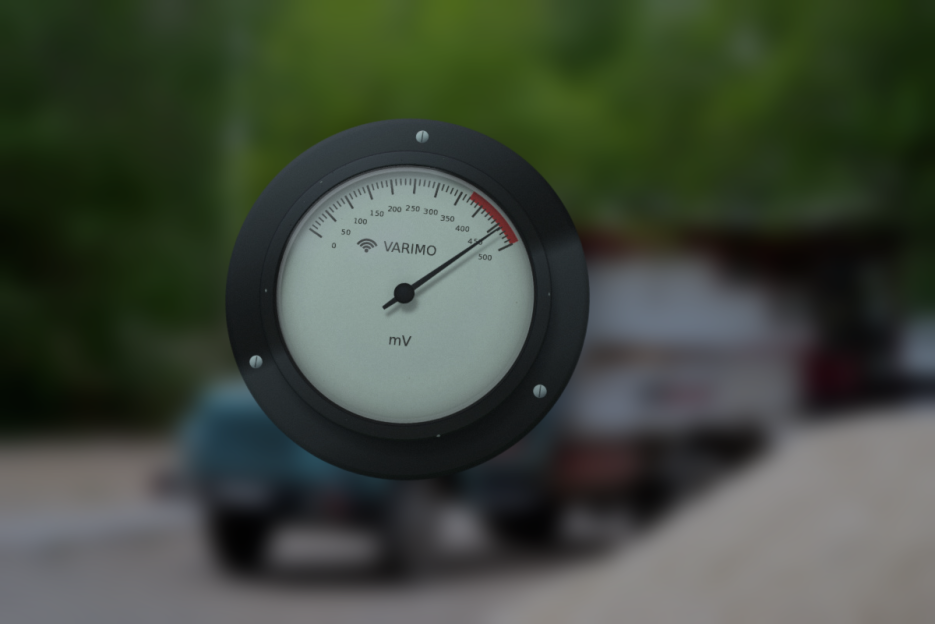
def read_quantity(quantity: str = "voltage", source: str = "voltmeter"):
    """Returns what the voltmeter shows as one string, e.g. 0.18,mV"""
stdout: 460,mV
